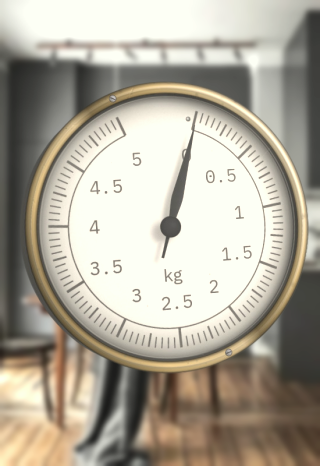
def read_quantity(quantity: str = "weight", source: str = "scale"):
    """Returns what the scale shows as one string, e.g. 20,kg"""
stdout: 0,kg
